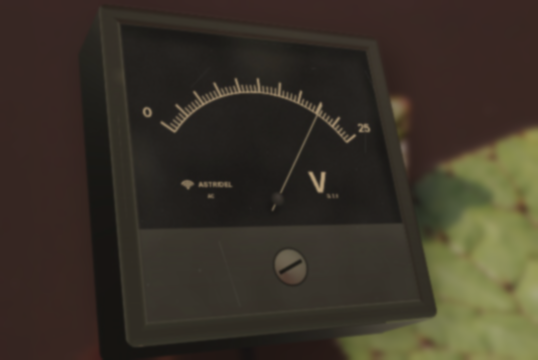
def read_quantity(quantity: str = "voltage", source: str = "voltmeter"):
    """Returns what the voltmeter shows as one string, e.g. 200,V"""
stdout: 20,V
